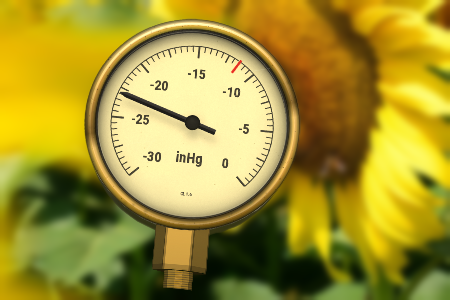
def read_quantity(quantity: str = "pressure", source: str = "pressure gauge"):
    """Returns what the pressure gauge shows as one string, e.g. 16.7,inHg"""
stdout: -23,inHg
